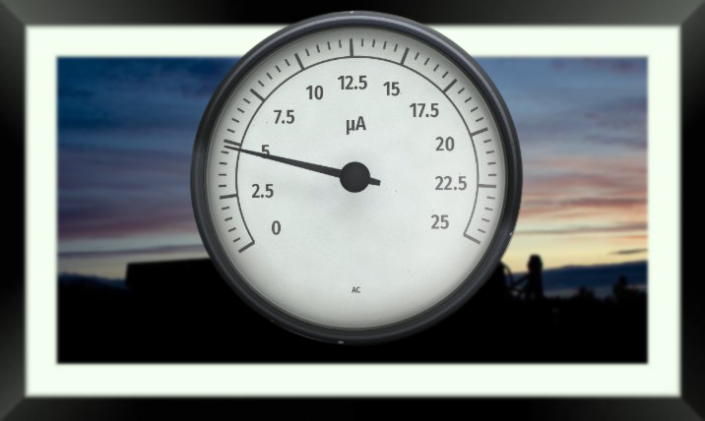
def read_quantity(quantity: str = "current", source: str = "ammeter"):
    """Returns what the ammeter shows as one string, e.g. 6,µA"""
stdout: 4.75,µA
